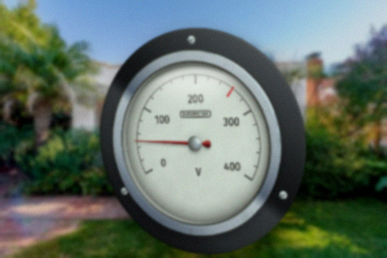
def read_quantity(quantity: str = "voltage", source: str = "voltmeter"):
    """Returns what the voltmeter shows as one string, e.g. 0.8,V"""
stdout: 50,V
